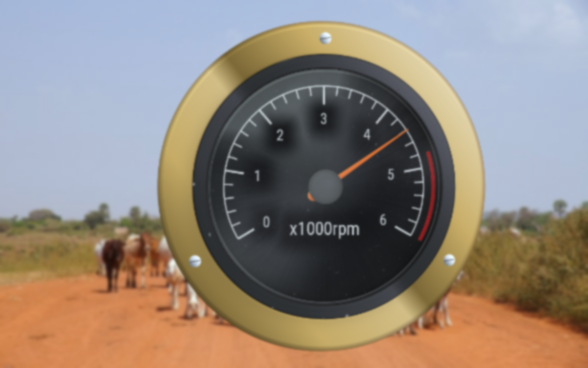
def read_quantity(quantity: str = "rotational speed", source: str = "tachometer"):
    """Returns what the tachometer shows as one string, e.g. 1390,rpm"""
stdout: 4400,rpm
